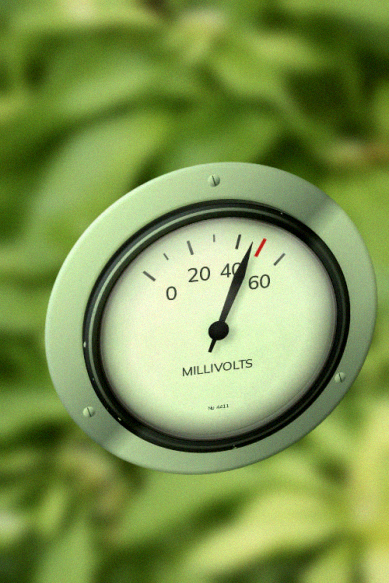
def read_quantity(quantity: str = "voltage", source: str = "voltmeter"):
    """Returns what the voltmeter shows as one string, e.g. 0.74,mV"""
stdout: 45,mV
